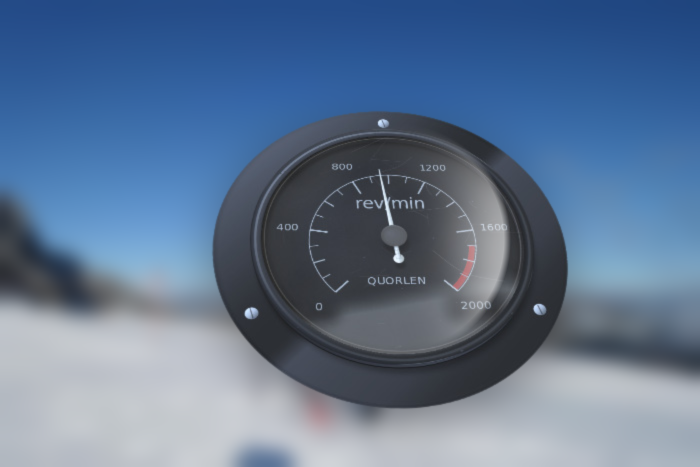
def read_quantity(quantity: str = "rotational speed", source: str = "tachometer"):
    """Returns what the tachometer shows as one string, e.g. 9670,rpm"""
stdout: 950,rpm
